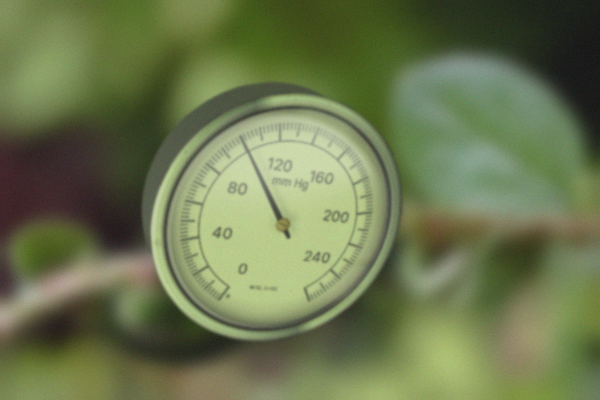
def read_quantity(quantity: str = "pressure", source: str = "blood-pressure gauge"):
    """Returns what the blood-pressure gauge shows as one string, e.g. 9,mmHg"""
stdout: 100,mmHg
